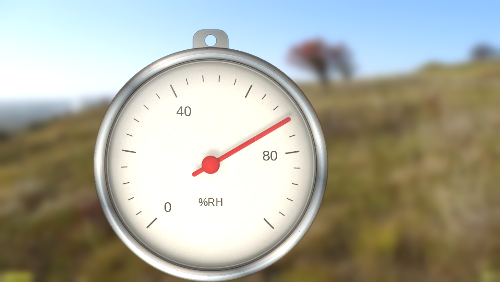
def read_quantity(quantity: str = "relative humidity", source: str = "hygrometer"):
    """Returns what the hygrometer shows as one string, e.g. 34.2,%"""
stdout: 72,%
